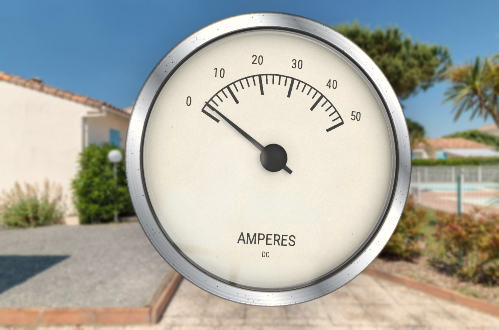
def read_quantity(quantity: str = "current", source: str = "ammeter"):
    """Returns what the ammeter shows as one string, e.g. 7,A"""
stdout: 2,A
